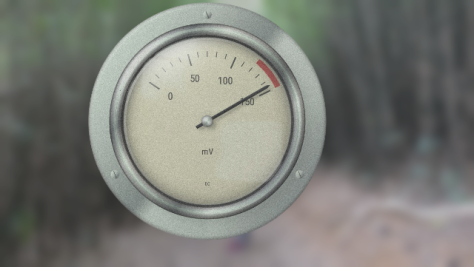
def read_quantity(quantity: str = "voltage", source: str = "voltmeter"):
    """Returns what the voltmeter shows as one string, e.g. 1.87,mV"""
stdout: 145,mV
